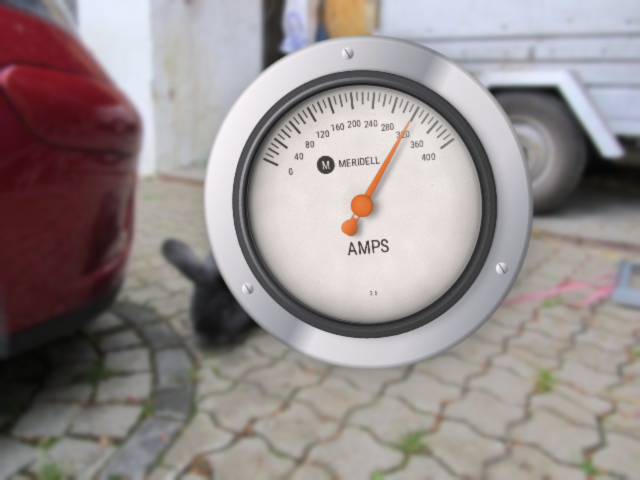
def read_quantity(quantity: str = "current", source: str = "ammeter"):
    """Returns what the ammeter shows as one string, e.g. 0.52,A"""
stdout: 320,A
